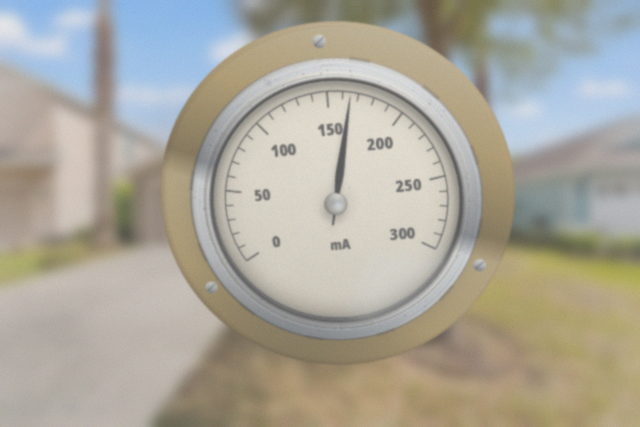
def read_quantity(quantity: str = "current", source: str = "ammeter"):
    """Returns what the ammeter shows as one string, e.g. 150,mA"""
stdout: 165,mA
